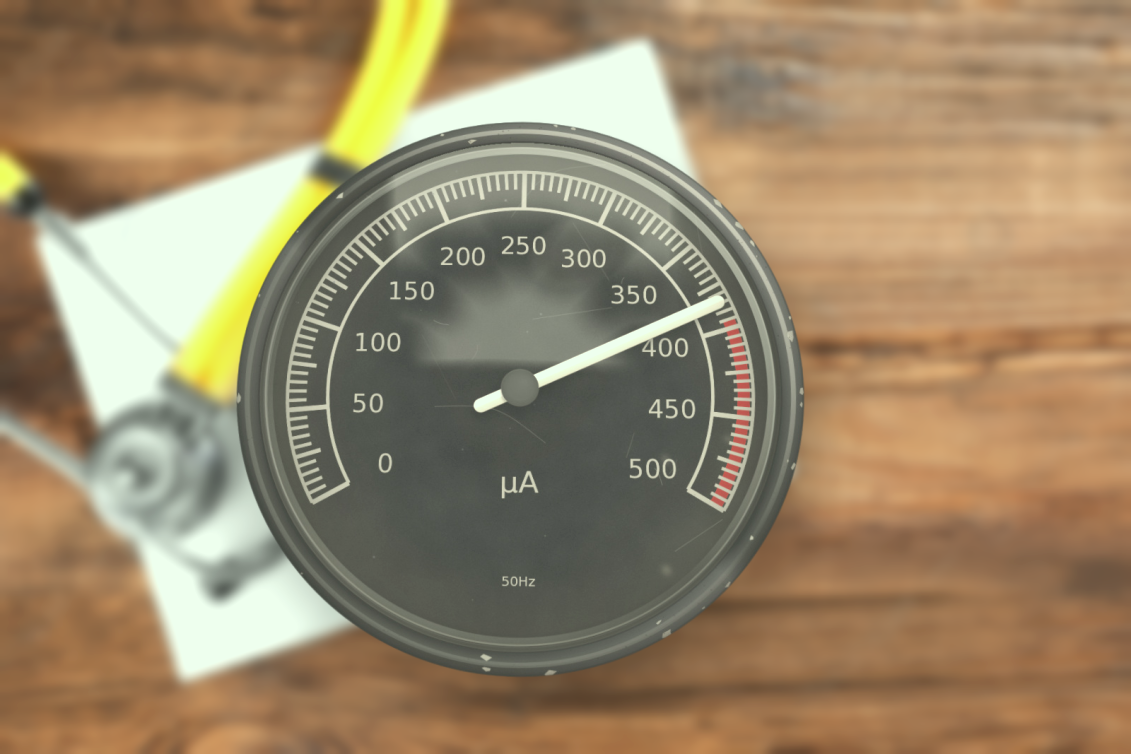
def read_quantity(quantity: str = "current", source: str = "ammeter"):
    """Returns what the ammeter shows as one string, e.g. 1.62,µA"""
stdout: 385,µA
